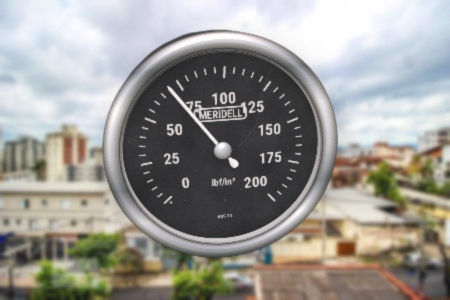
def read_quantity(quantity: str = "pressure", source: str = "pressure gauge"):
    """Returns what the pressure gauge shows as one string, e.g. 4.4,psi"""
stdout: 70,psi
